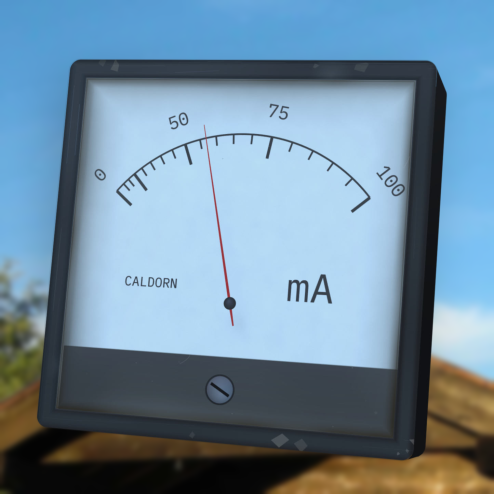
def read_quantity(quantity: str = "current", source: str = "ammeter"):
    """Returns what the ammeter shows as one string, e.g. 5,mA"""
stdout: 57.5,mA
